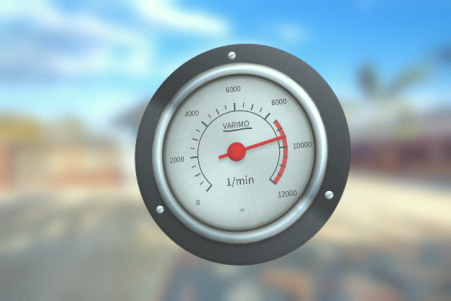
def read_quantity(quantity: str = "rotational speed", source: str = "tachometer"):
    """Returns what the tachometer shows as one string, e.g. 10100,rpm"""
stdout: 9500,rpm
